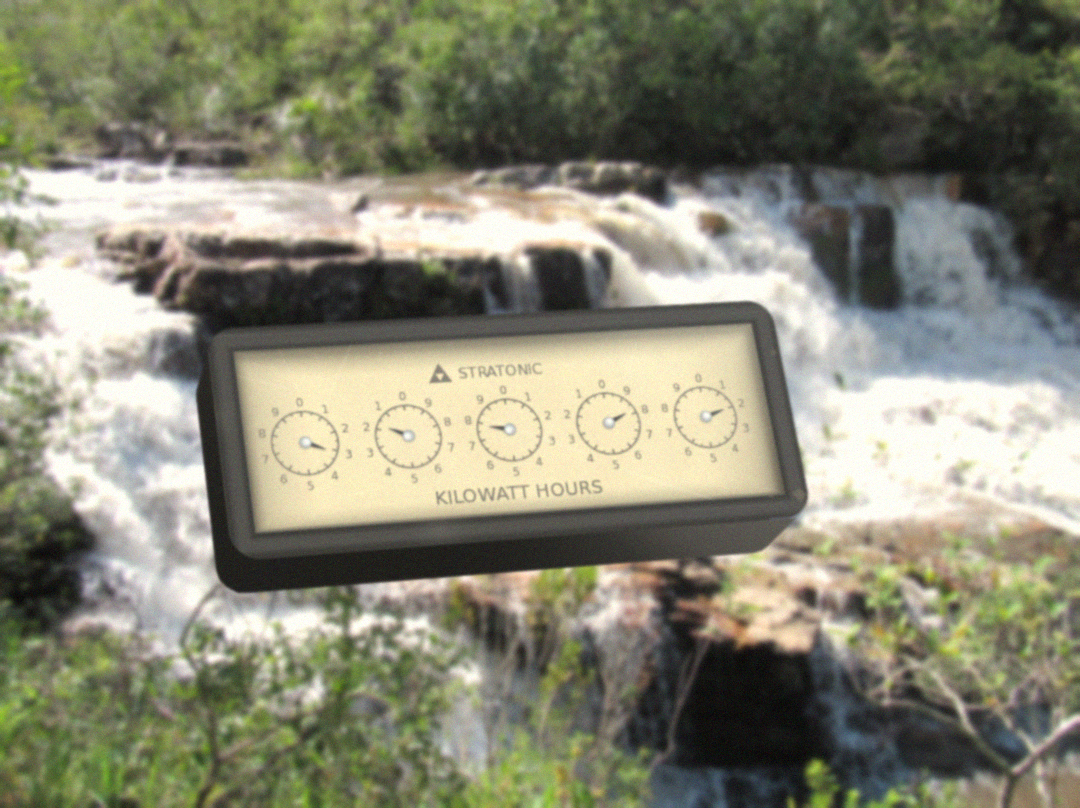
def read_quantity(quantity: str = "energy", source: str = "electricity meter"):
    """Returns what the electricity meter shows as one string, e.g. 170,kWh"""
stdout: 31782,kWh
